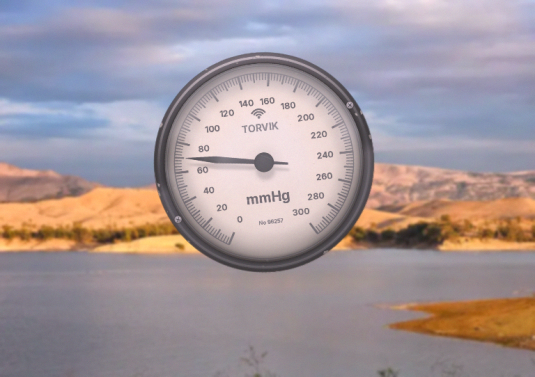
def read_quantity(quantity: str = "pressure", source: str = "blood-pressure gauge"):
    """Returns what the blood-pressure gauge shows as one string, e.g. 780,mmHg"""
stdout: 70,mmHg
